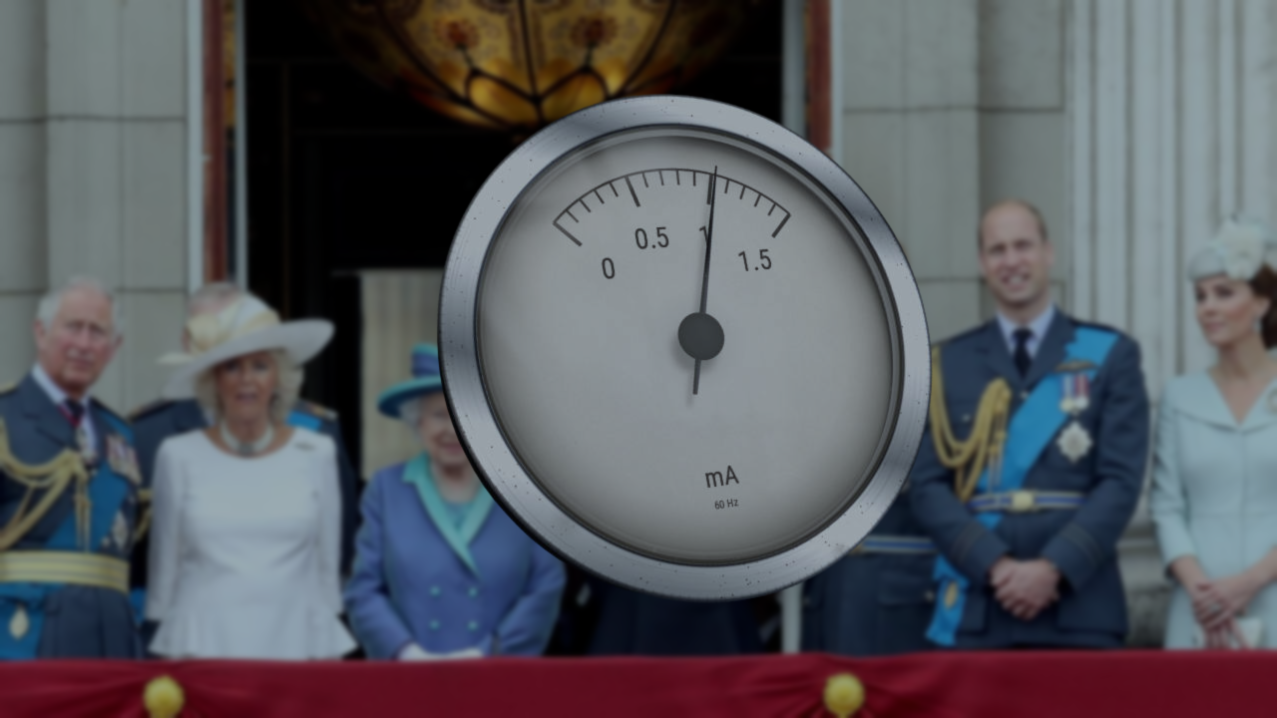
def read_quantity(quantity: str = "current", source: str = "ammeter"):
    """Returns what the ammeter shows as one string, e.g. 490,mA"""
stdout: 1,mA
